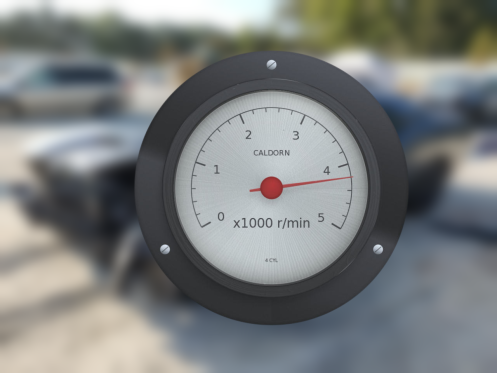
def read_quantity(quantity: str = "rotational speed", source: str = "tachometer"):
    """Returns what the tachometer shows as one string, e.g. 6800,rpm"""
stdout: 4200,rpm
